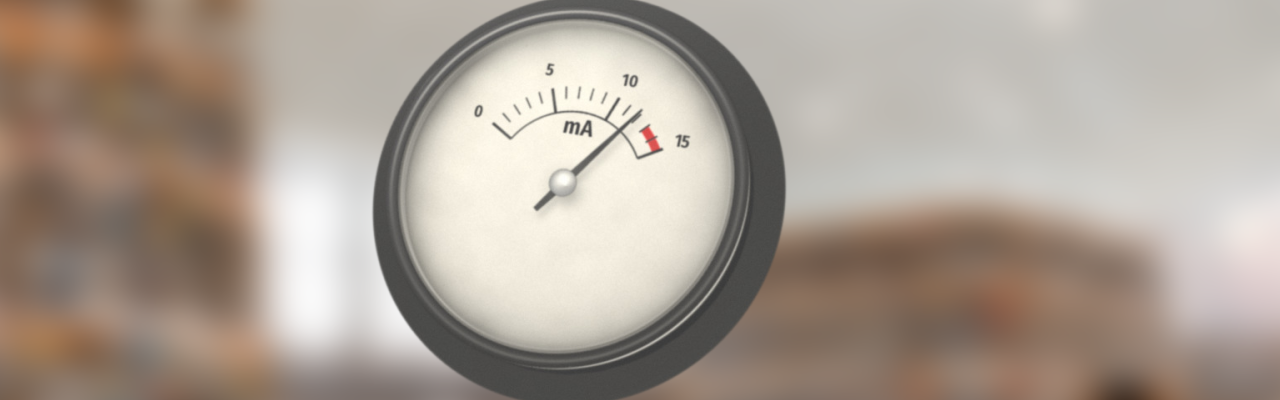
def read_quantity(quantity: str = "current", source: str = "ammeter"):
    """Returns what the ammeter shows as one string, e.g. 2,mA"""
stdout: 12,mA
